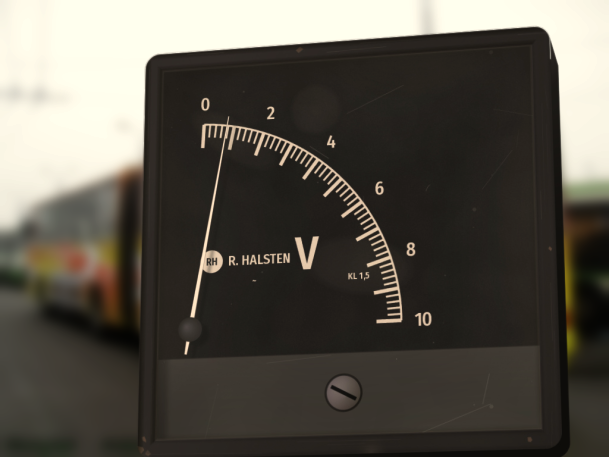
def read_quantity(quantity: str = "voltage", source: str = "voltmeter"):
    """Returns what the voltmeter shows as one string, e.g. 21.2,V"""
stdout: 0.8,V
